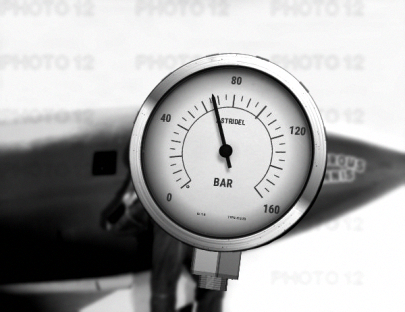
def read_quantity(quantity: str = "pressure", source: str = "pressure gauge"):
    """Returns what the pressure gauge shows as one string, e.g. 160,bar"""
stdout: 67.5,bar
